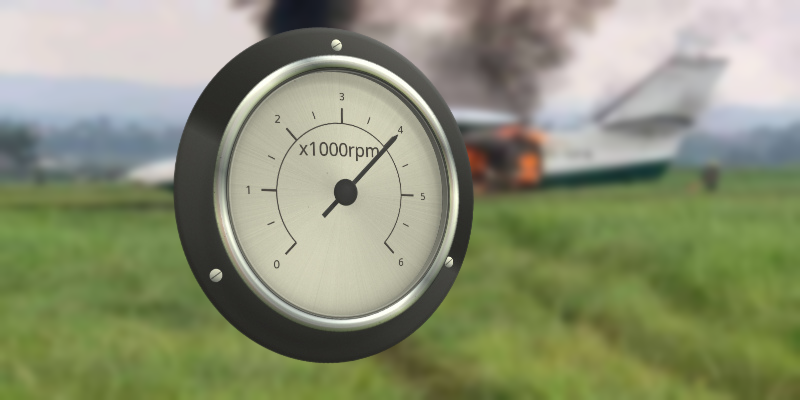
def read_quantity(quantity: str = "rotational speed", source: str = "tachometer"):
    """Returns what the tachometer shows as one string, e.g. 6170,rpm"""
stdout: 4000,rpm
